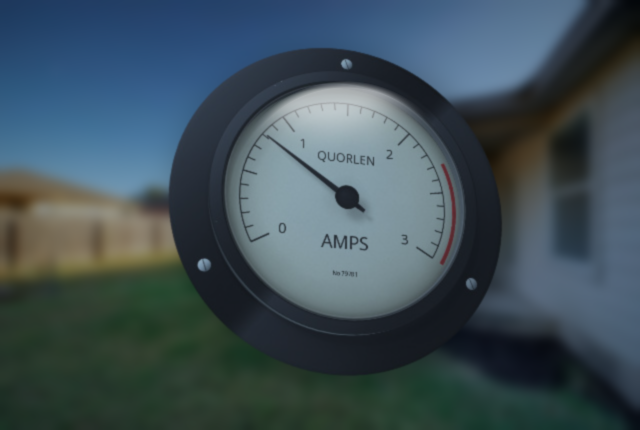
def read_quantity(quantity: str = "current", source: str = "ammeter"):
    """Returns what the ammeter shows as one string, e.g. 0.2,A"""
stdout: 0.8,A
